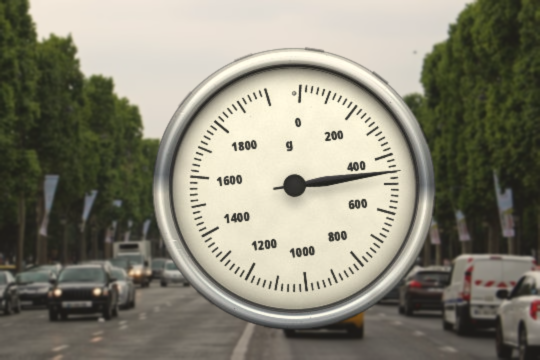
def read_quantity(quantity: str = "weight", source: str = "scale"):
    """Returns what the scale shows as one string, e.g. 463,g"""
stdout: 460,g
